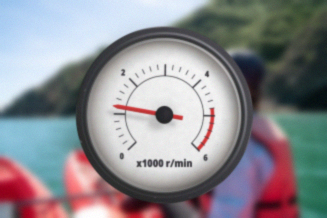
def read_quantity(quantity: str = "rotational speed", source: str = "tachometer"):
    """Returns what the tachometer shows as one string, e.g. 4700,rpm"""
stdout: 1200,rpm
